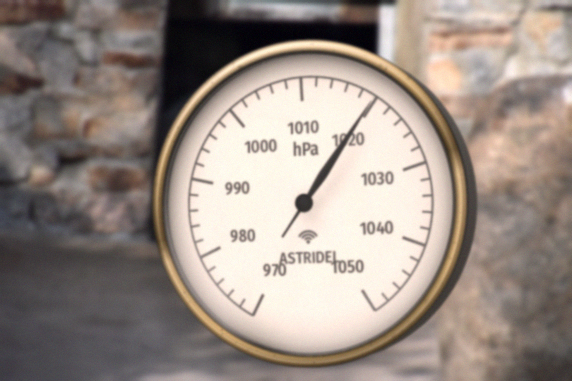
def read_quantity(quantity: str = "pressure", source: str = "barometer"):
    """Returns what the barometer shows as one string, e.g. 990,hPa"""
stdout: 1020,hPa
